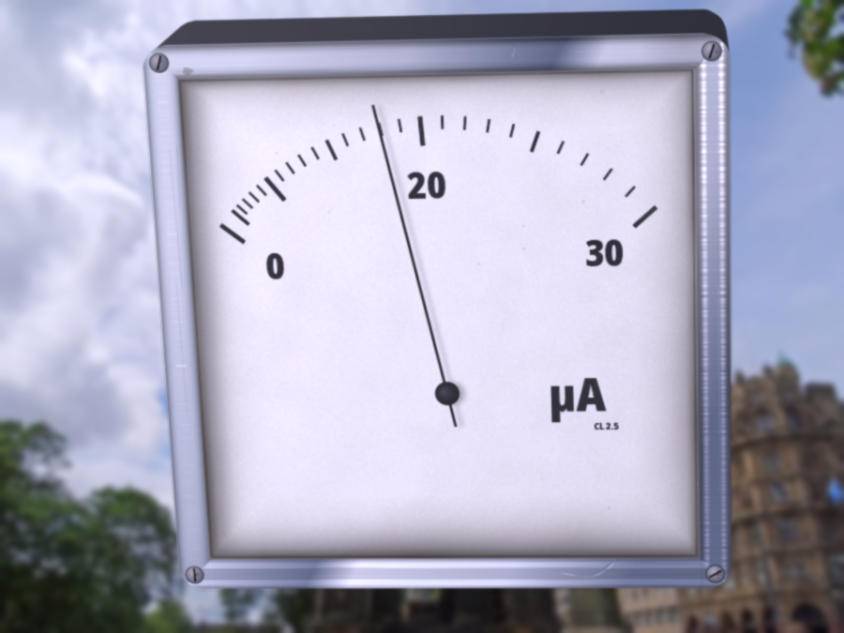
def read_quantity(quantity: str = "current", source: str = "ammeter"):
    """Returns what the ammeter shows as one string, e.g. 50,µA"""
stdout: 18,µA
